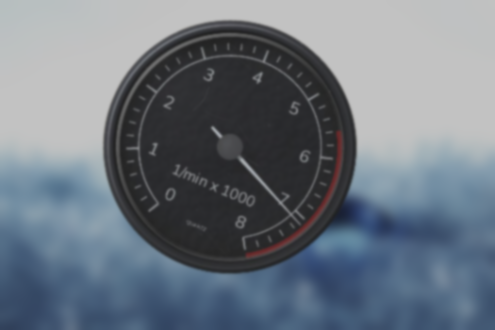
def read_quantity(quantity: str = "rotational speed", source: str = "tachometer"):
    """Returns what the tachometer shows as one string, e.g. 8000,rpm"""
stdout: 7100,rpm
